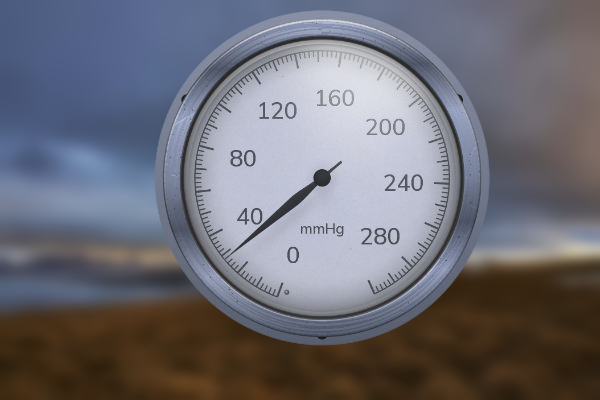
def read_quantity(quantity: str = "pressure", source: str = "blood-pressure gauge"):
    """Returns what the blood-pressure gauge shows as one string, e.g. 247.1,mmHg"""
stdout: 28,mmHg
